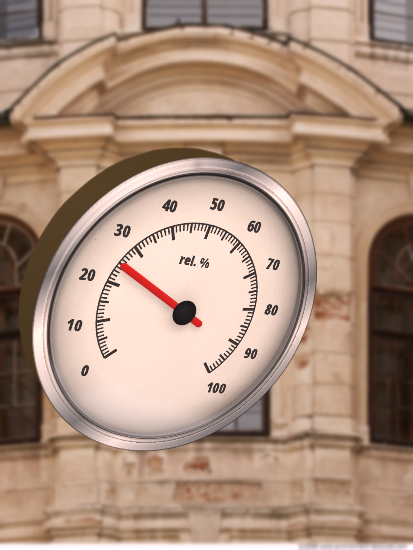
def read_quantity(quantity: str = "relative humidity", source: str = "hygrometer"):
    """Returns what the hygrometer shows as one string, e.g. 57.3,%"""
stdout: 25,%
